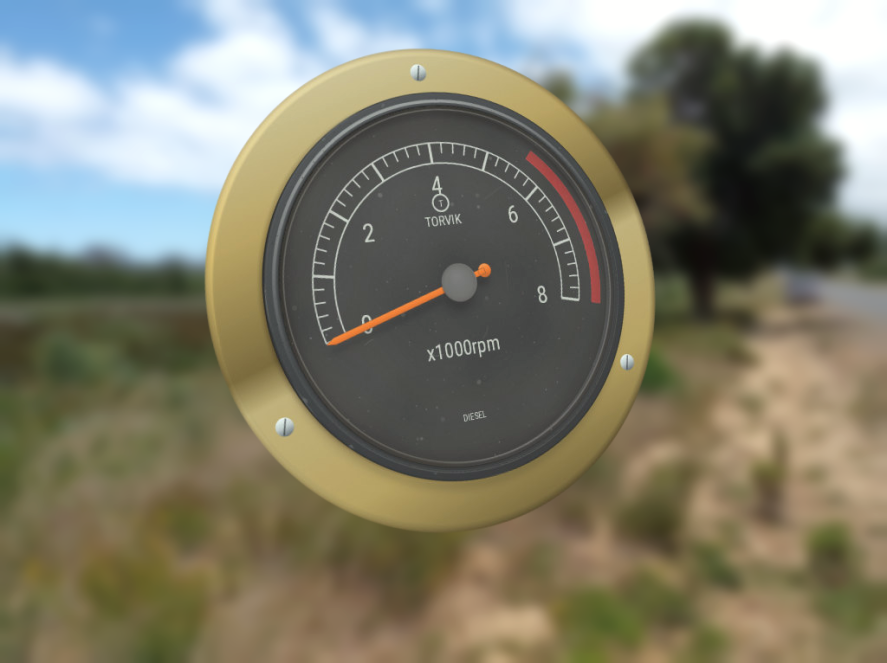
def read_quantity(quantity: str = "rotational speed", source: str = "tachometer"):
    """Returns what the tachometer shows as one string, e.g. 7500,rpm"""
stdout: 0,rpm
